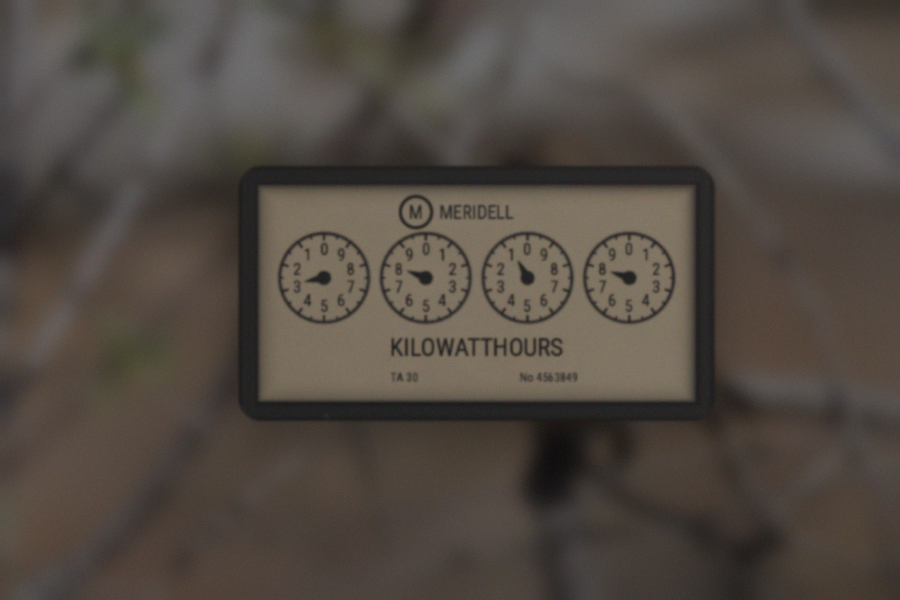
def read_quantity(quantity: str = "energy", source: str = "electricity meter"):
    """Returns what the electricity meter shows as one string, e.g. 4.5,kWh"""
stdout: 2808,kWh
